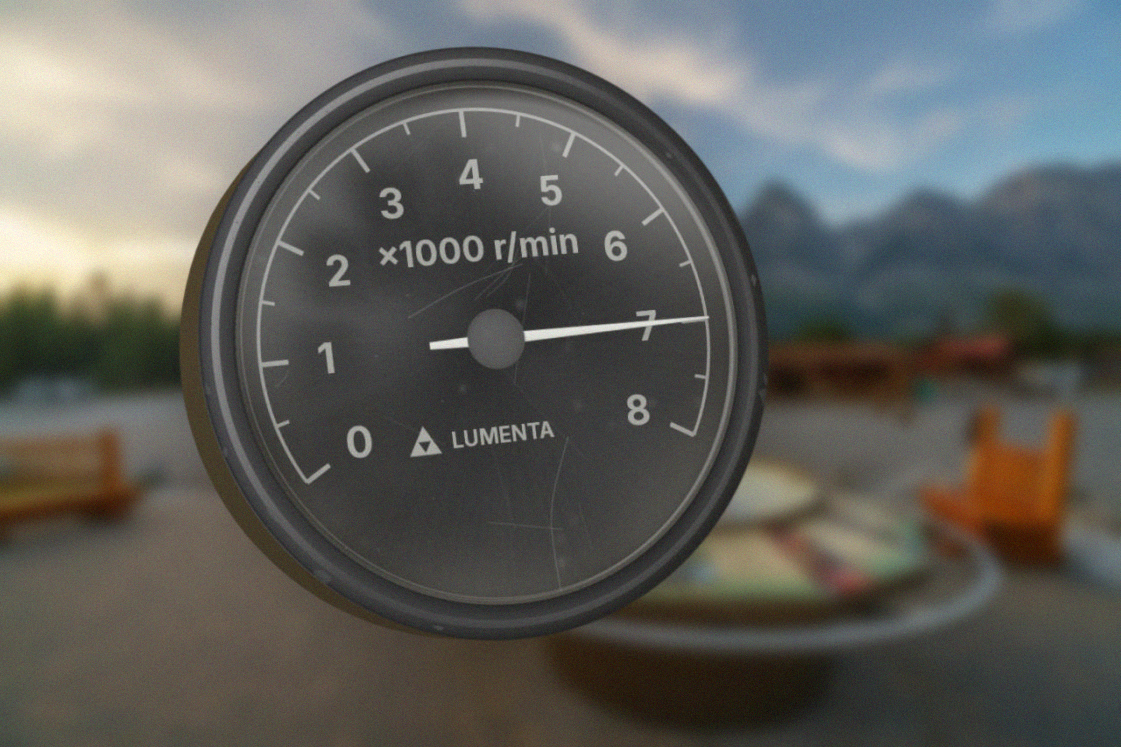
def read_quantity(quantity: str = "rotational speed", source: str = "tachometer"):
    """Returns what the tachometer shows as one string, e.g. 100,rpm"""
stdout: 7000,rpm
